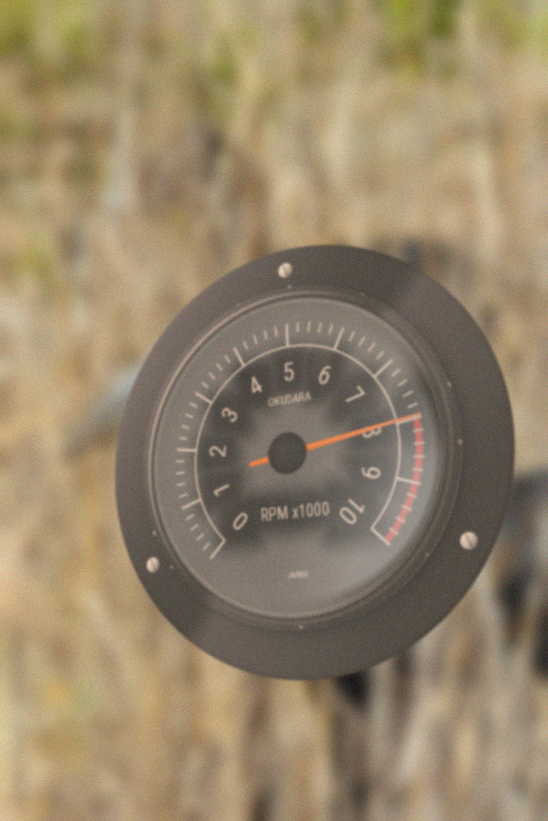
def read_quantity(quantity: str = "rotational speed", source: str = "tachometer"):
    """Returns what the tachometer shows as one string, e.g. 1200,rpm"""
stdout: 8000,rpm
